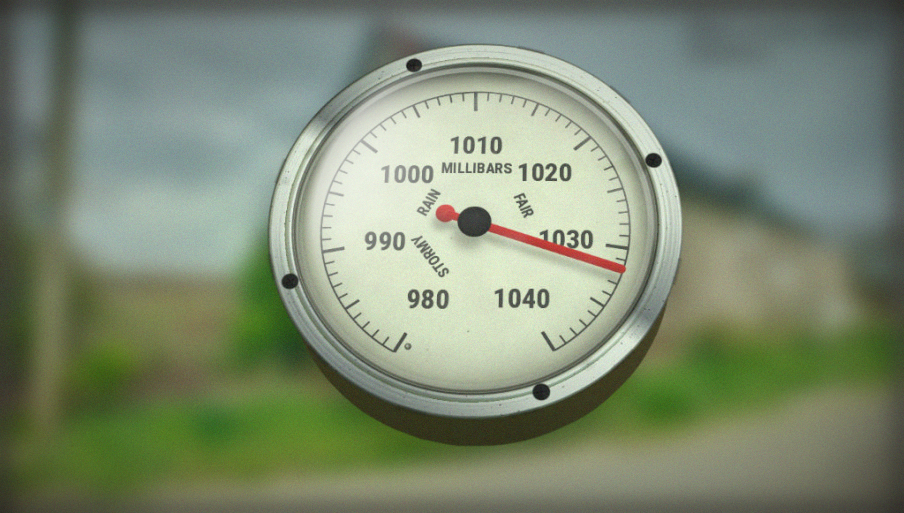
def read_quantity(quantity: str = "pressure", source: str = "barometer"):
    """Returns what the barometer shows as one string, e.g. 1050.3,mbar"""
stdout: 1032,mbar
